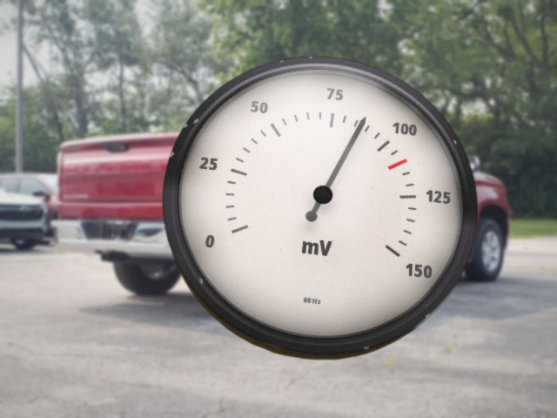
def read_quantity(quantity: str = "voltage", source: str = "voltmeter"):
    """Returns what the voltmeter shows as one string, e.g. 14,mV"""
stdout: 87.5,mV
